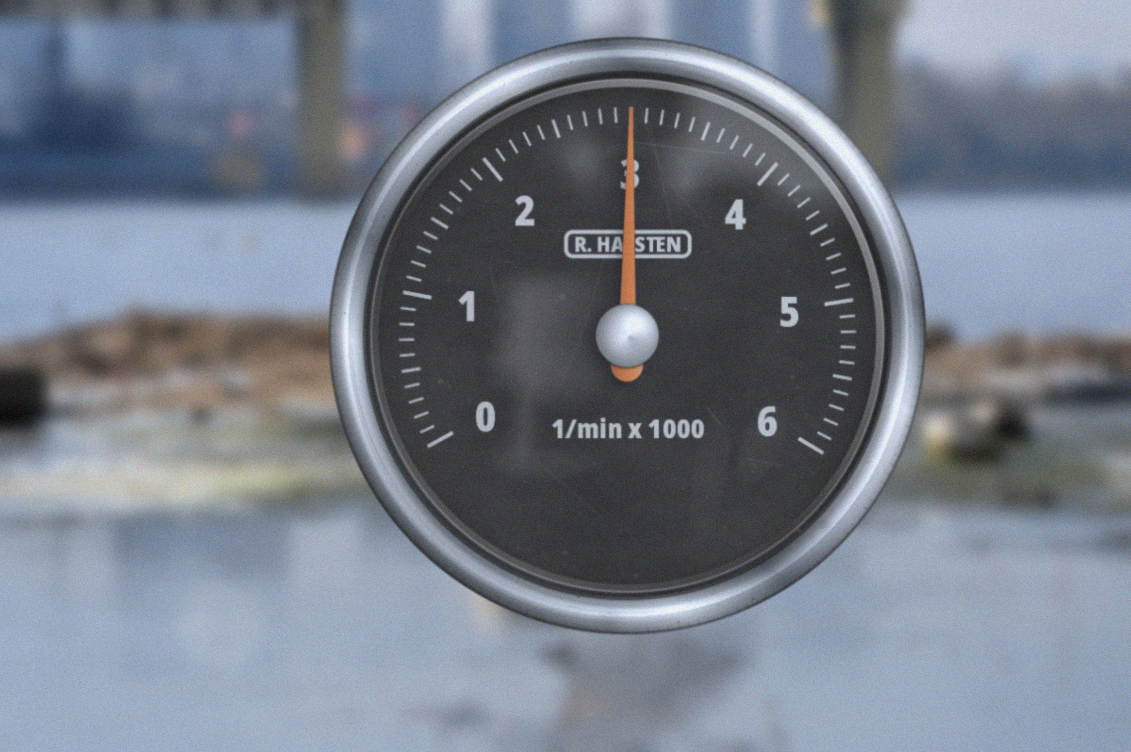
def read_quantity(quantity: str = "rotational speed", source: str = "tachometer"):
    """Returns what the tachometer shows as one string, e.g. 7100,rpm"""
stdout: 3000,rpm
